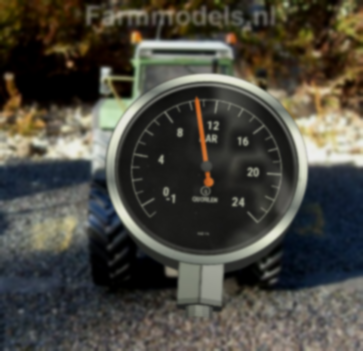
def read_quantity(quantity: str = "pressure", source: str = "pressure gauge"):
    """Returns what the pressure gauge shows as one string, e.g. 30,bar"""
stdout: 10.5,bar
